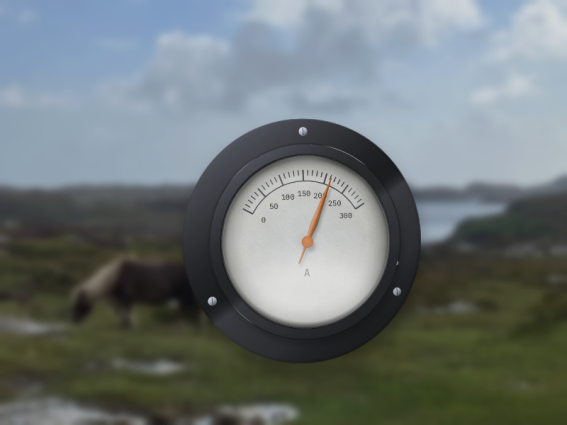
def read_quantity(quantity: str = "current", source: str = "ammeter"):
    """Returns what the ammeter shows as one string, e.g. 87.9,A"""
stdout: 210,A
